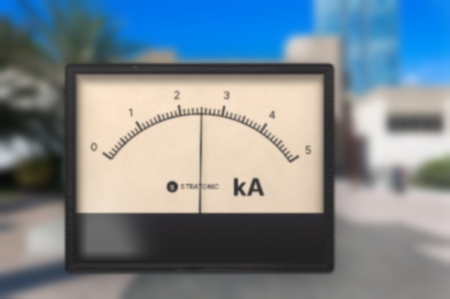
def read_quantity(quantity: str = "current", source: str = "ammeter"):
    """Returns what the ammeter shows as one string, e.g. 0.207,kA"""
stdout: 2.5,kA
